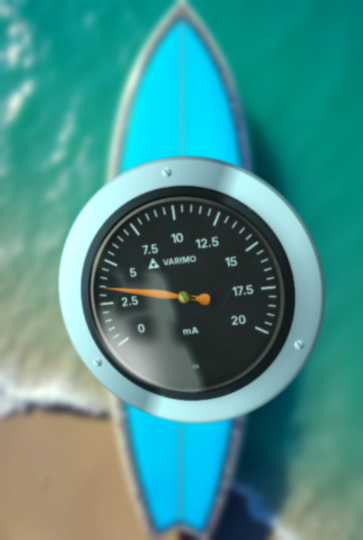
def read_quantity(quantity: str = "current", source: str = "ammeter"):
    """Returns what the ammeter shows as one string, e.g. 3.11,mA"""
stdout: 3.5,mA
